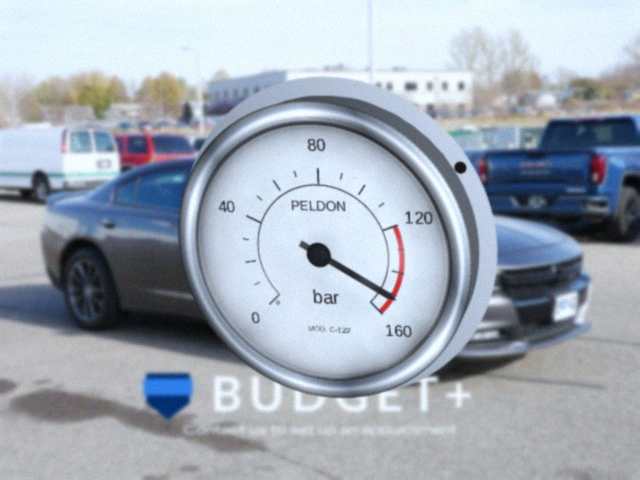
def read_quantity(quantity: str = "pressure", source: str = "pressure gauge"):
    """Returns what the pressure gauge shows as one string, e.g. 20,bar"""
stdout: 150,bar
